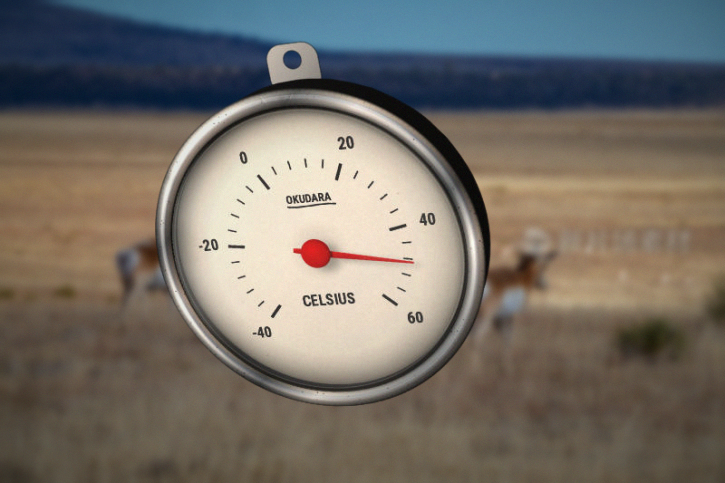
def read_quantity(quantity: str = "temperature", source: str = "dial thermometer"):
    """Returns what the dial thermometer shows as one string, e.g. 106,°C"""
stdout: 48,°C
